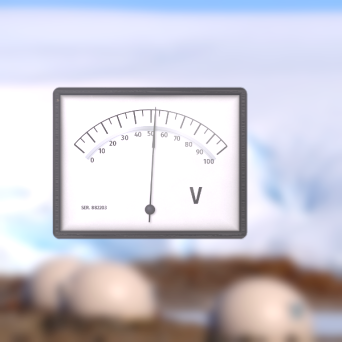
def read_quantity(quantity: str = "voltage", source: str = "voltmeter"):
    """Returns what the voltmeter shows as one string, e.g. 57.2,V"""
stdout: 52.5,V
